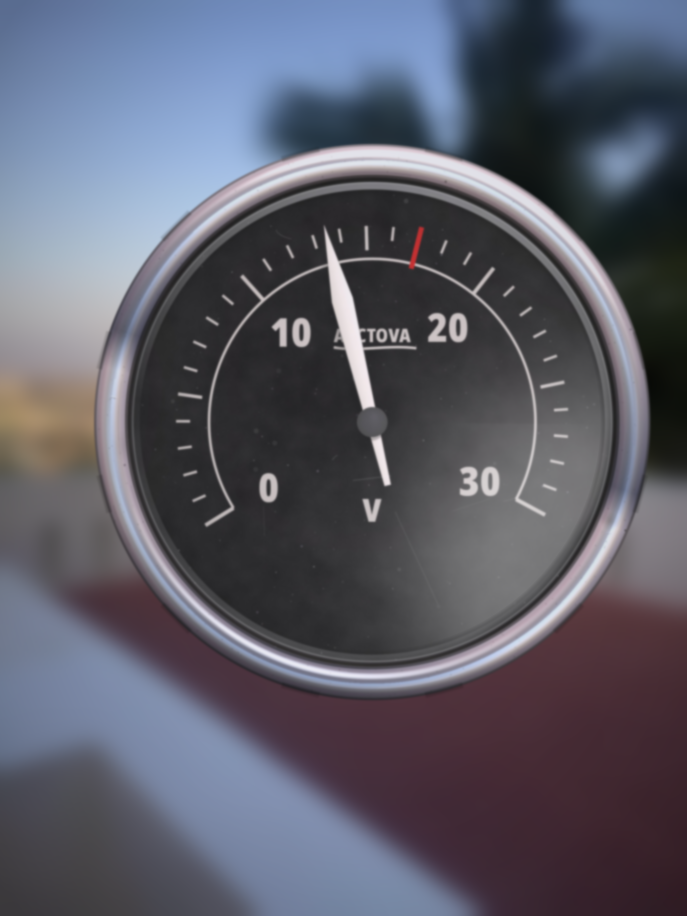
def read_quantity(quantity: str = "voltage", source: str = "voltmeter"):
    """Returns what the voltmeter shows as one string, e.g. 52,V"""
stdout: 13.5,V
